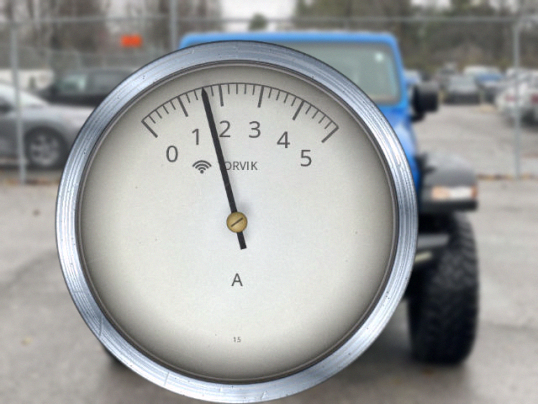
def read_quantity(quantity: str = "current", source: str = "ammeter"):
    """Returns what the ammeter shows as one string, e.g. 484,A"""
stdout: 1.6,A
